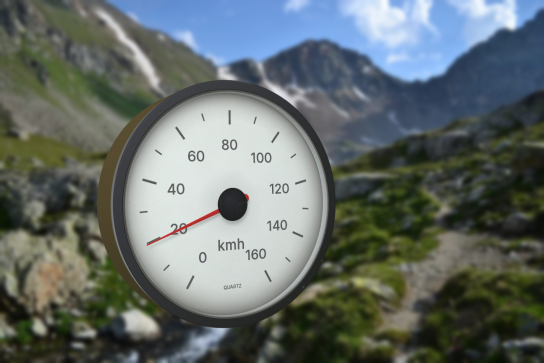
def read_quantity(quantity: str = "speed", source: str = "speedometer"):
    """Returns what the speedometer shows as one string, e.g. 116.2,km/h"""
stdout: 20,km/h
